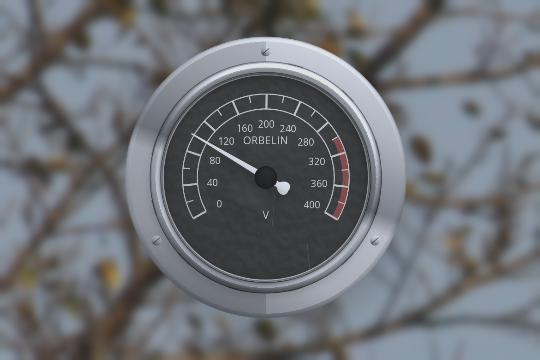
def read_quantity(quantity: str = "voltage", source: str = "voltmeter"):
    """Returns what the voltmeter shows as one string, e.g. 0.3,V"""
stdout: 100,V
